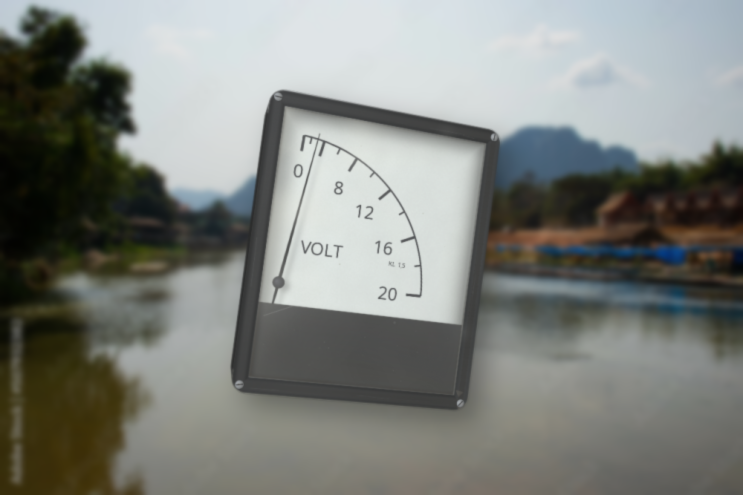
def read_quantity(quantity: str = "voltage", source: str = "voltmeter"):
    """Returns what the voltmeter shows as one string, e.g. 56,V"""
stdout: 3,V
